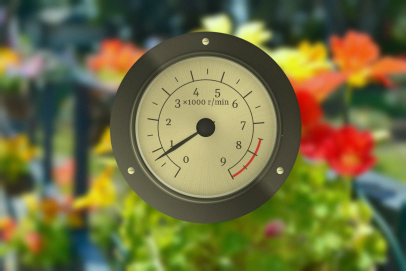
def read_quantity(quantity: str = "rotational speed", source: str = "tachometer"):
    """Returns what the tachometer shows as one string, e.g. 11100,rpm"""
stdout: 750,rpm
